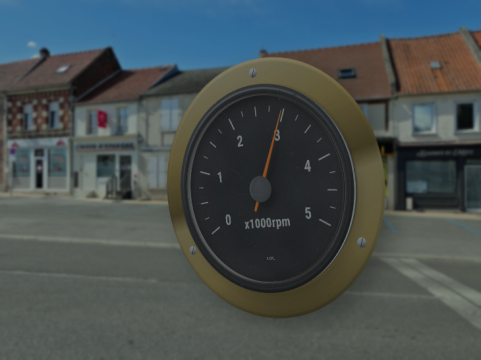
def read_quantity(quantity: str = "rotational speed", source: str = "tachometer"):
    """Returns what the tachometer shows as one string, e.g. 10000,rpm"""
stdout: 3000,rpm
